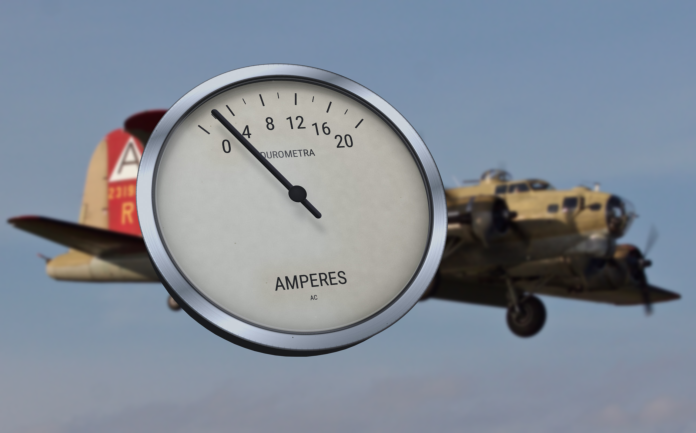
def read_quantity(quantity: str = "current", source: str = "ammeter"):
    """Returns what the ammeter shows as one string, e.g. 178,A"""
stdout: 2,A
